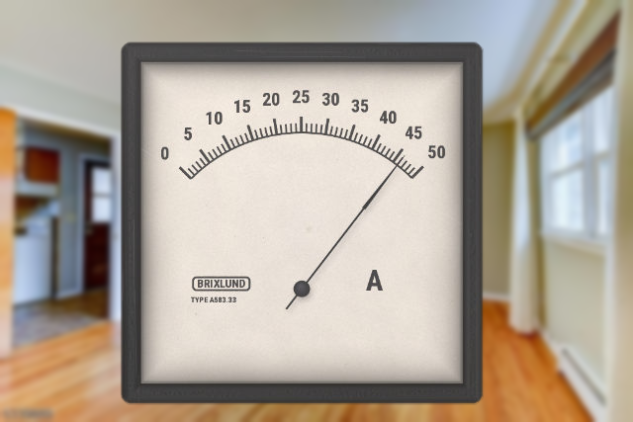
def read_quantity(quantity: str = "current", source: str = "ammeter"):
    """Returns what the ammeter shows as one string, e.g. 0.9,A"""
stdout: 46,A
